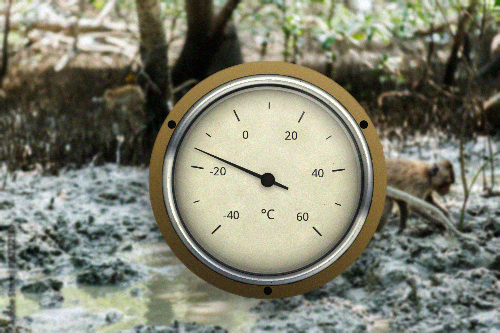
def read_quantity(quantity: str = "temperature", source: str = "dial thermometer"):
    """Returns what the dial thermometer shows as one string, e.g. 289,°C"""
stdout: -15,°C
